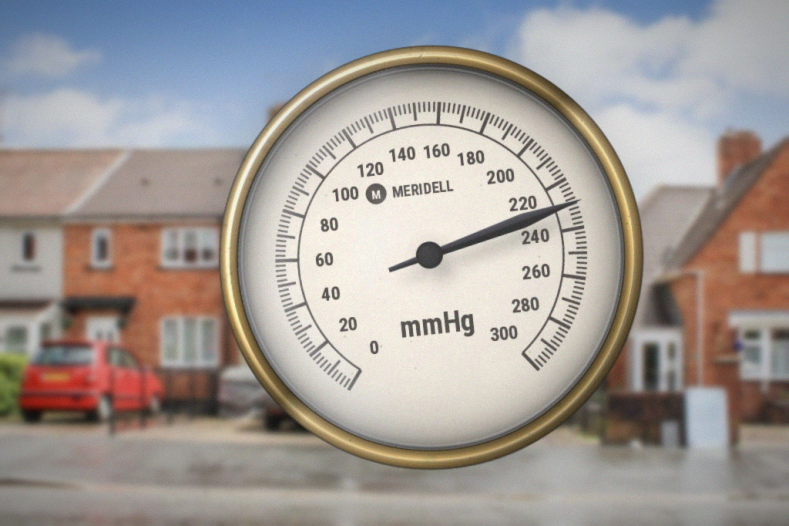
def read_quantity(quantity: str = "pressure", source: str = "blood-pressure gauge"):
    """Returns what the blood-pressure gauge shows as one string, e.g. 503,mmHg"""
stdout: 230,mmHg
